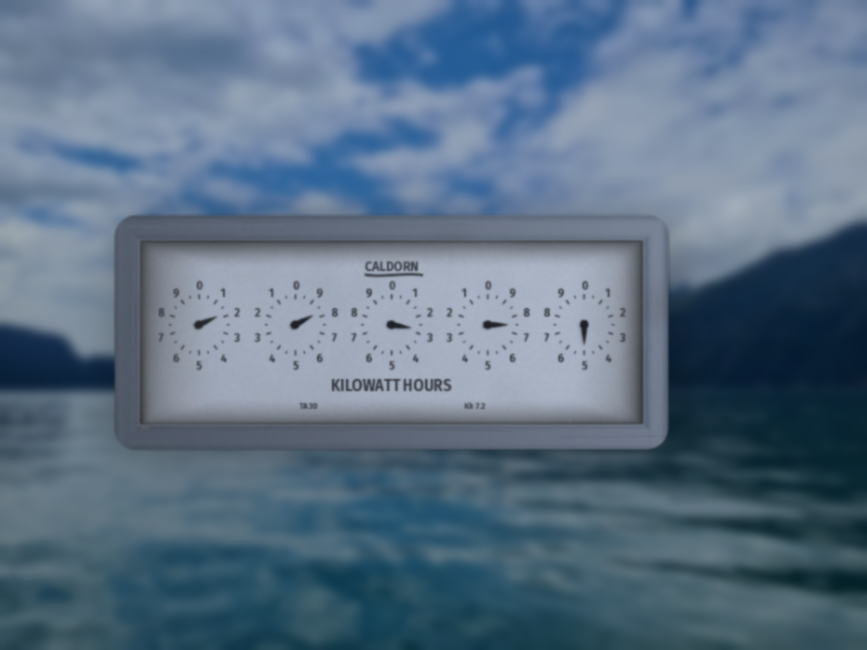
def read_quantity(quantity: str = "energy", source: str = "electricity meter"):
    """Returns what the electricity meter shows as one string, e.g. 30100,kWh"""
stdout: 18275,kWh
